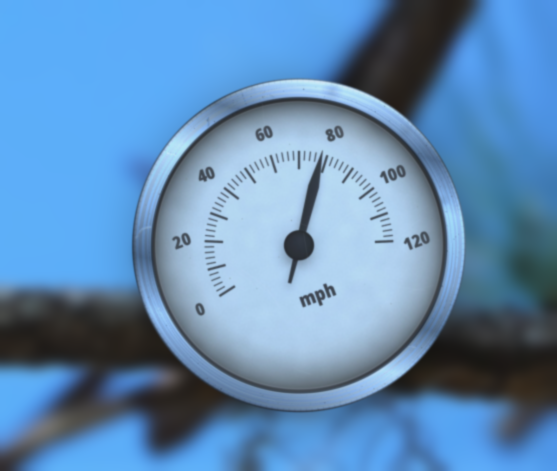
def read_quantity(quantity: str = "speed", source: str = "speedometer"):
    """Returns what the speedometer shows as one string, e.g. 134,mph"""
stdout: 78,mph
